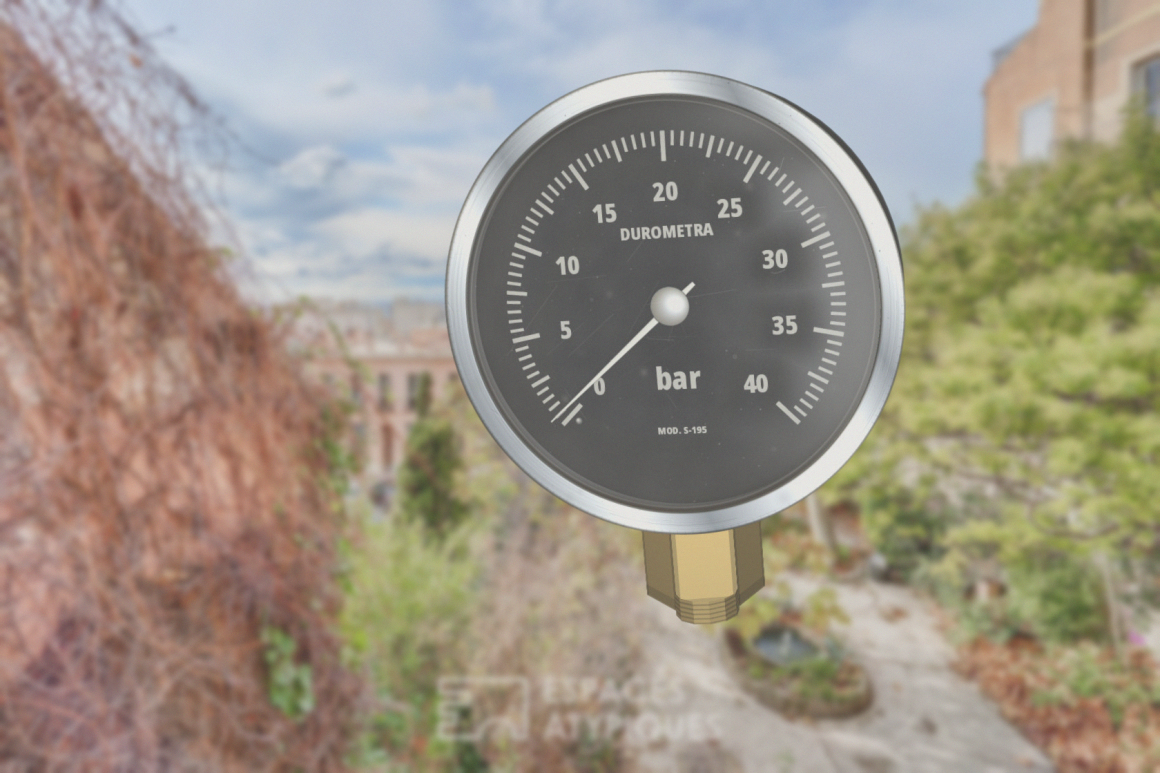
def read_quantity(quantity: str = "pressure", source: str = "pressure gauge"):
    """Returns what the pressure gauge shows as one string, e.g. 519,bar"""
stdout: 0.5,bar
